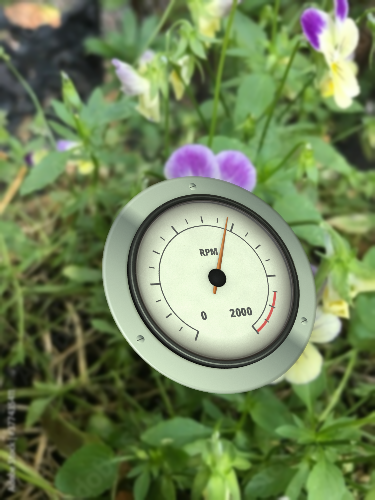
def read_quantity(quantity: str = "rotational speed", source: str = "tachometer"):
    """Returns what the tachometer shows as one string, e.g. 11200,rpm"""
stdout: 1150,rpm
